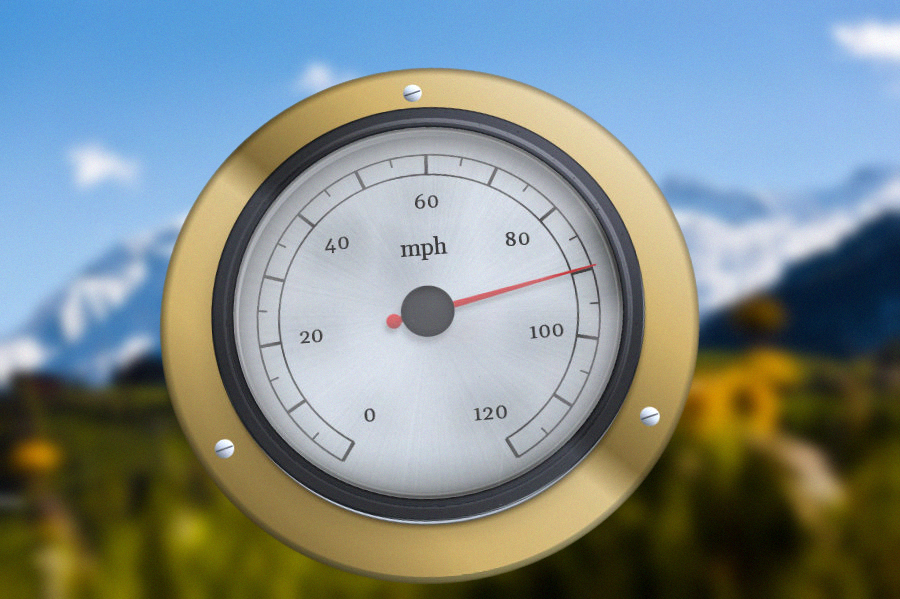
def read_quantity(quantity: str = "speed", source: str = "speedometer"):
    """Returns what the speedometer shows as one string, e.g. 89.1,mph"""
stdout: 90,mph
